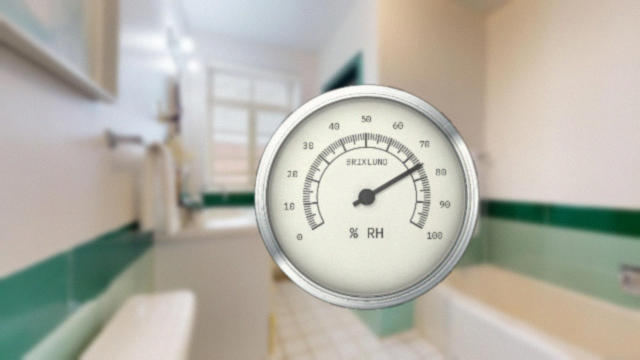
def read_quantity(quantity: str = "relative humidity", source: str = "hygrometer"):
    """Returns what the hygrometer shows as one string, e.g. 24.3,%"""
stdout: 75,%
